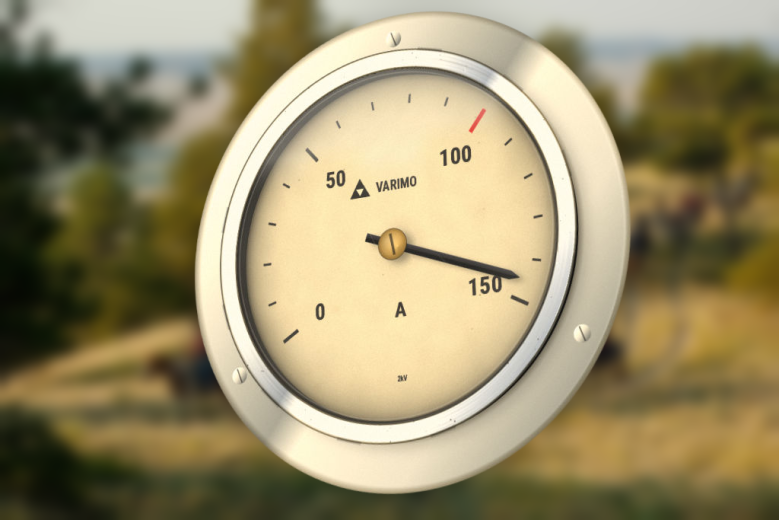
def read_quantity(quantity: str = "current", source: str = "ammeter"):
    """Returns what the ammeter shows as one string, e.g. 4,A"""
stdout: 145,A
